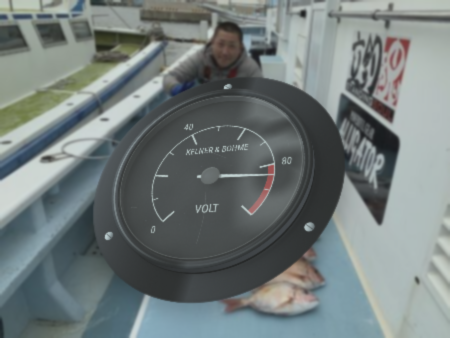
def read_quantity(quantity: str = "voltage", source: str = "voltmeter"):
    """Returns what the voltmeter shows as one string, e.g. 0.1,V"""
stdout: 85,V
